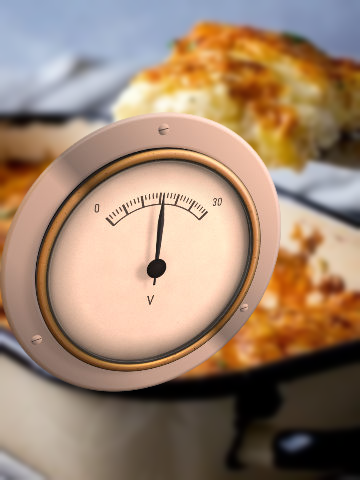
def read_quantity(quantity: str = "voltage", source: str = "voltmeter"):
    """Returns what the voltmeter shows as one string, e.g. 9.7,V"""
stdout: 15,V
